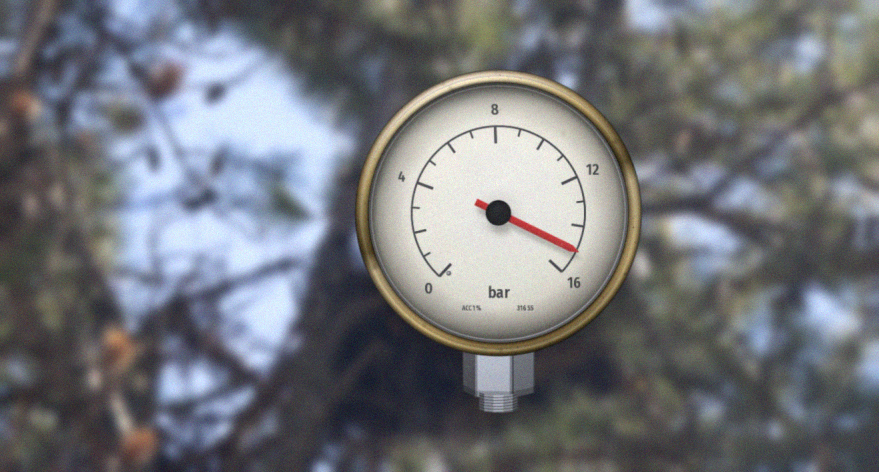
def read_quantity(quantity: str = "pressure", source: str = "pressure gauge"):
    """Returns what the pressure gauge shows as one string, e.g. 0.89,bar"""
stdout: 15,bar
